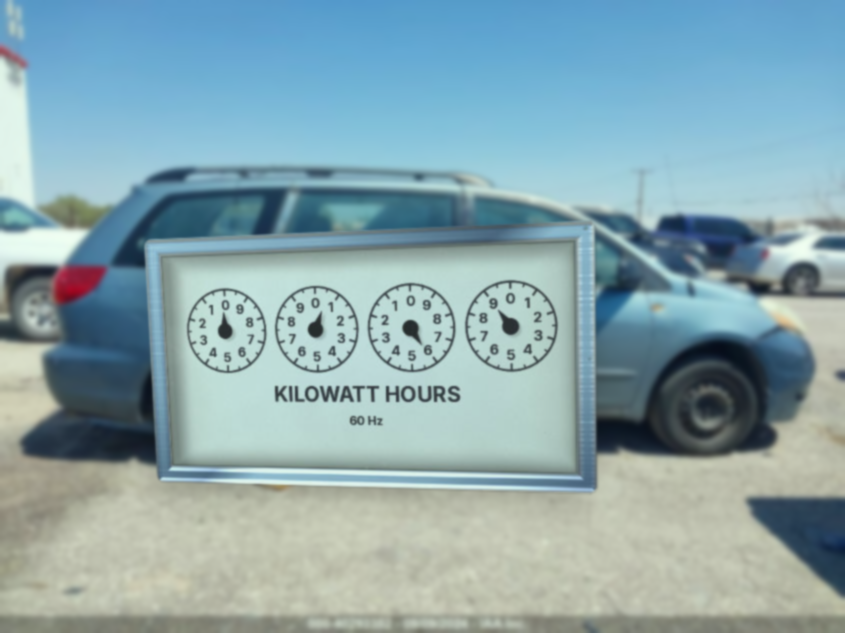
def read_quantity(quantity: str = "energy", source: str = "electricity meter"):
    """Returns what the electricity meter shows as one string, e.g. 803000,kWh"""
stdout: 59,kWh
